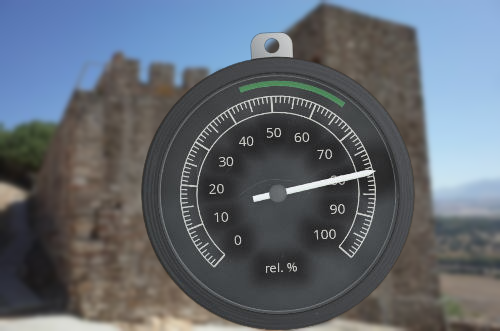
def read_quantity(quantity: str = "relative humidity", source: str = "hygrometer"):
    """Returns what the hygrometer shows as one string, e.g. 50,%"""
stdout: 80,%
